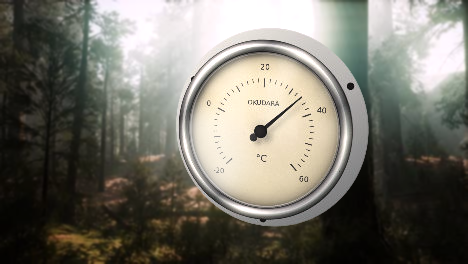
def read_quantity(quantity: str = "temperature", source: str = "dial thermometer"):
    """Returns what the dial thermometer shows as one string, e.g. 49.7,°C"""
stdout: 34,°C
